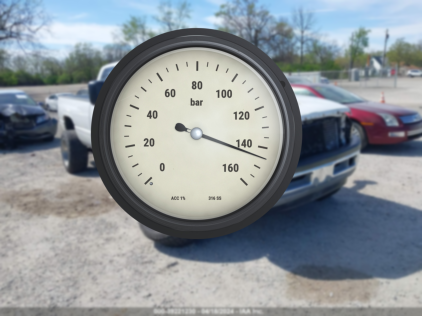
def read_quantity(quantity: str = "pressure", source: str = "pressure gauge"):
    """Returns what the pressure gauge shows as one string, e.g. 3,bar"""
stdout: 145,bar
